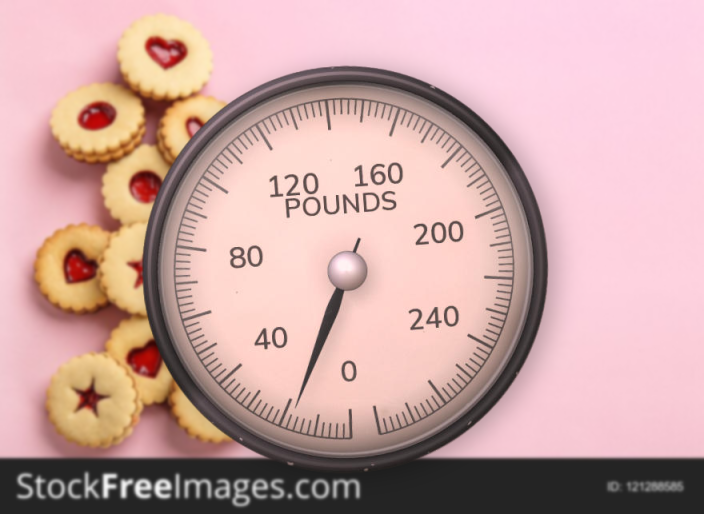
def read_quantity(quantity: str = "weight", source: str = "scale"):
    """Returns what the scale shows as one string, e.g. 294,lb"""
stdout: 18,lb
